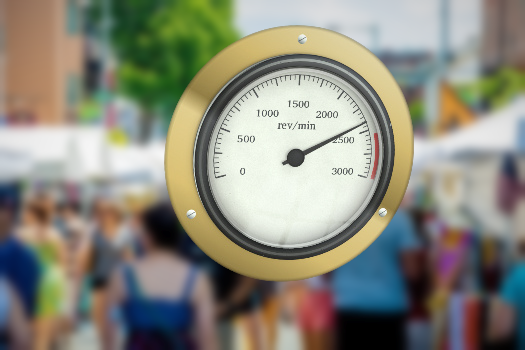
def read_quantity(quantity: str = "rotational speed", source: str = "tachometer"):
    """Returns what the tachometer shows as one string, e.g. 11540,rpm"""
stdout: 2400,rpm
